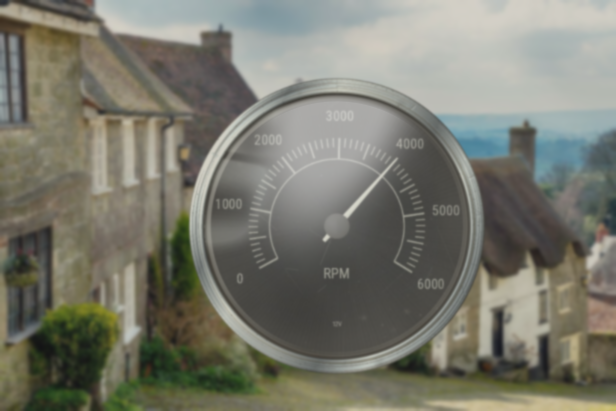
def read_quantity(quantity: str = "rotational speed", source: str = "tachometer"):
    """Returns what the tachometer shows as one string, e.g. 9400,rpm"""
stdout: 4000,rpm
